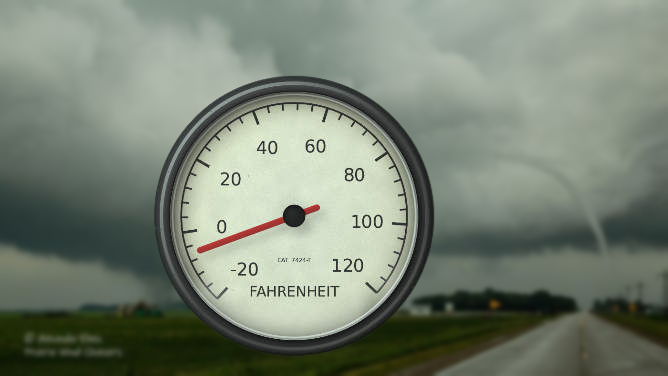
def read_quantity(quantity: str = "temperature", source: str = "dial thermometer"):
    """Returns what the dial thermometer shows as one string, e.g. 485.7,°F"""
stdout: -6,°F
